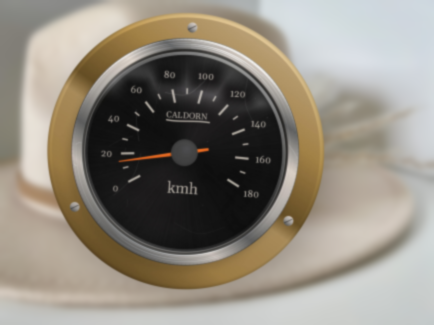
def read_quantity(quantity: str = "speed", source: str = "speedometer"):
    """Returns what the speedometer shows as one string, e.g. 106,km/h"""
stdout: 15,km/h
